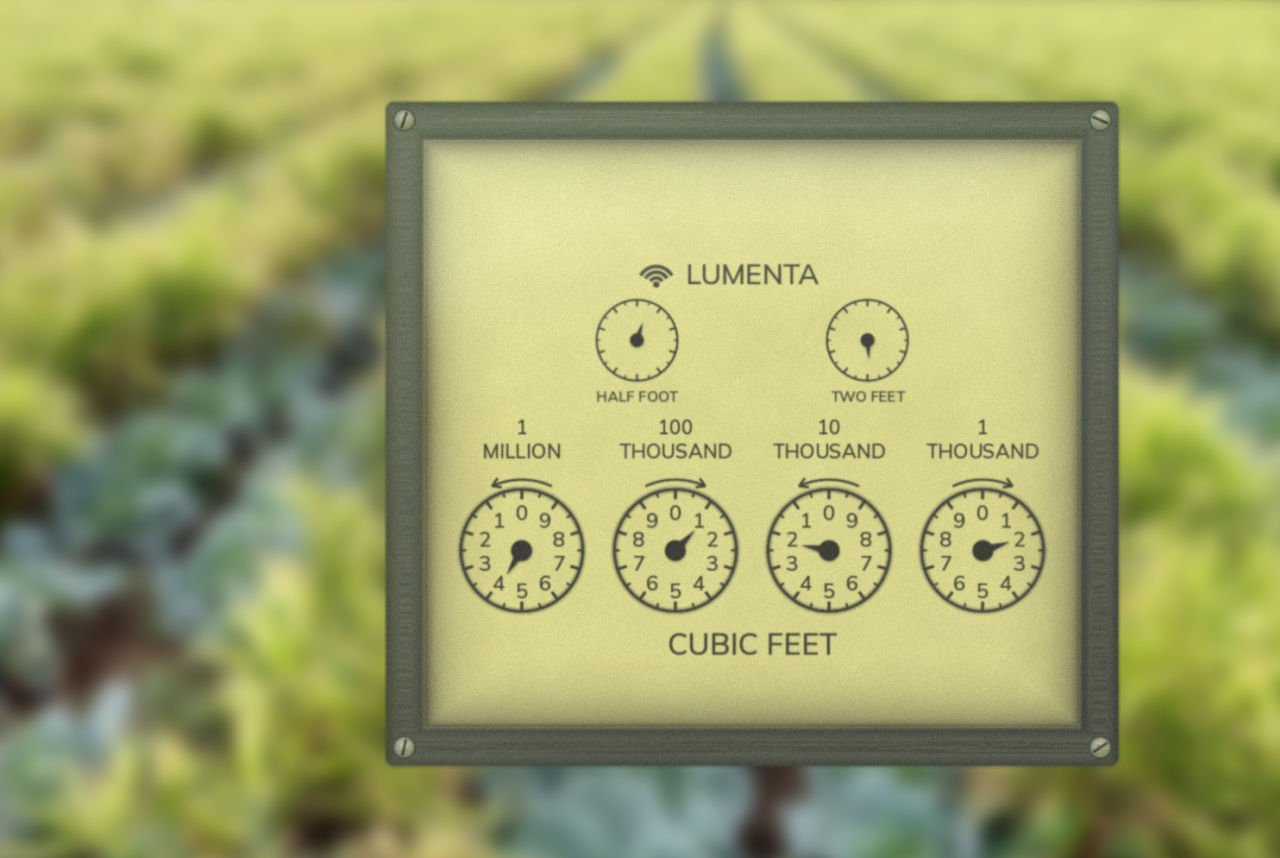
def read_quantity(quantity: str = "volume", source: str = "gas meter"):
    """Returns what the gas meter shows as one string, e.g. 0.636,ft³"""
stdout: 412200,ft³
